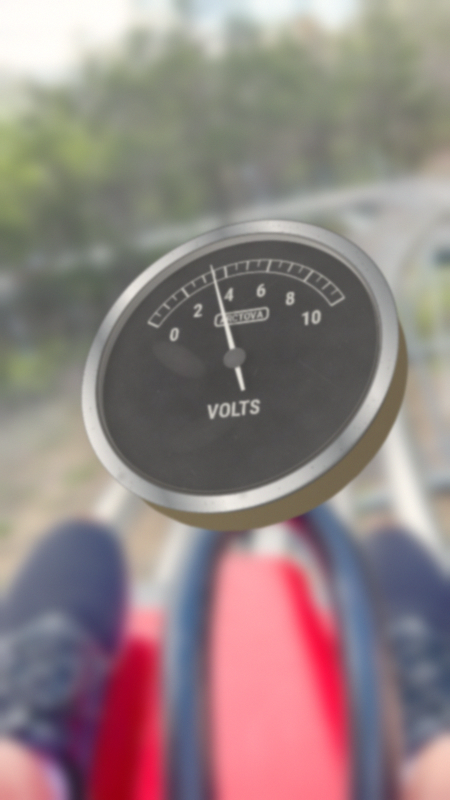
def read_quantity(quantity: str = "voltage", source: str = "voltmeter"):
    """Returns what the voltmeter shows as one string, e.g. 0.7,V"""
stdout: 3.5,V
